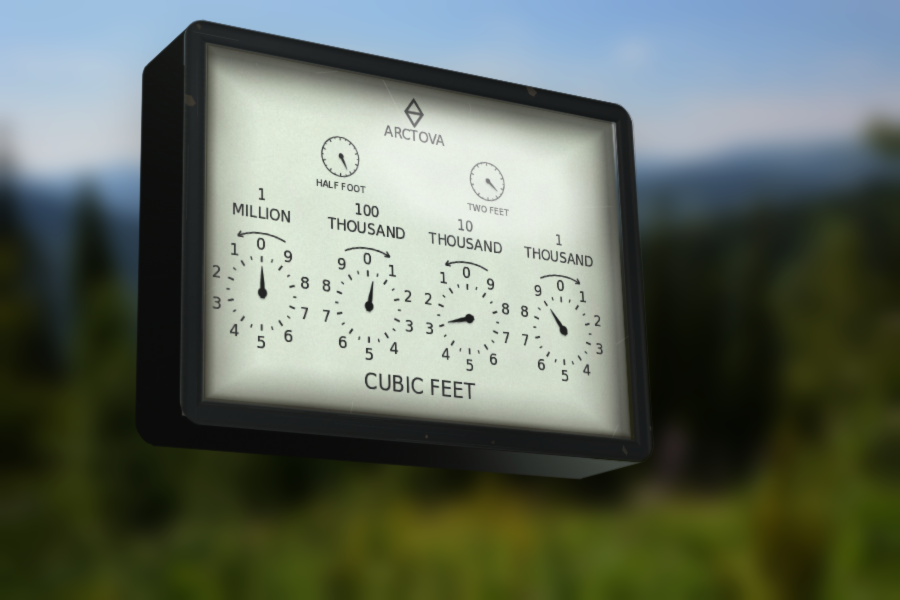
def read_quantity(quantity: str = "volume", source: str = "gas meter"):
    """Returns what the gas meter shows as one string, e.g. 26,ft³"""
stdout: 2900,ft³
